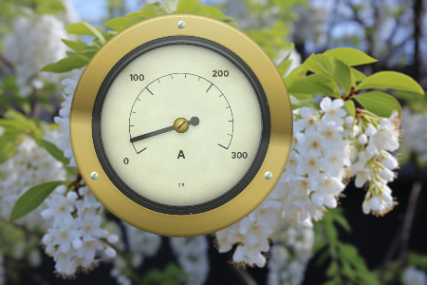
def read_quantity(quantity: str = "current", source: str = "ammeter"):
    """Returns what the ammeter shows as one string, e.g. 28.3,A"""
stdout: 20,A
